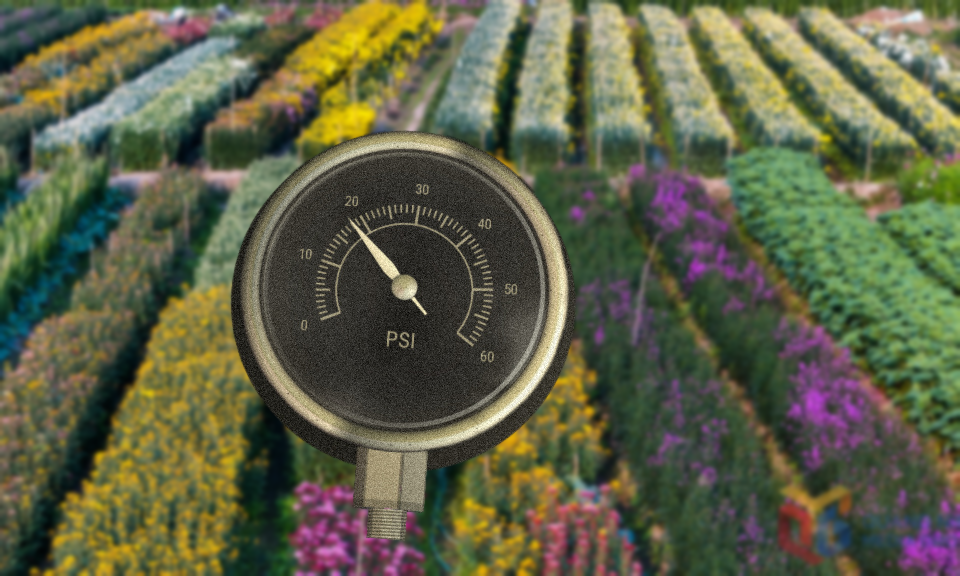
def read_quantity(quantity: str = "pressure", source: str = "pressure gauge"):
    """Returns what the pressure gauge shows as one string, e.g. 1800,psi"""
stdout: 18,psi
